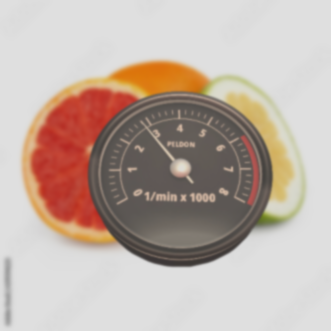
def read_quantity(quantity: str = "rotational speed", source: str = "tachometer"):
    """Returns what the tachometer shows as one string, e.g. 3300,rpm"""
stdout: 2800,rpm
